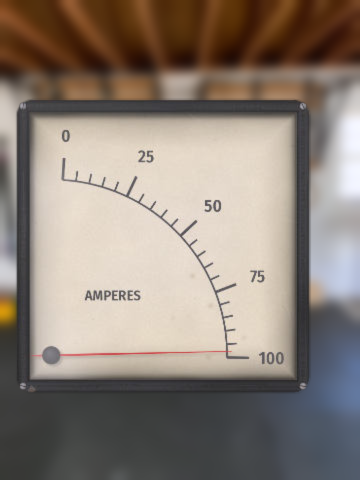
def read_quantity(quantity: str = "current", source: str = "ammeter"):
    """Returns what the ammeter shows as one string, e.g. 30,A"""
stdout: 97.5,A
